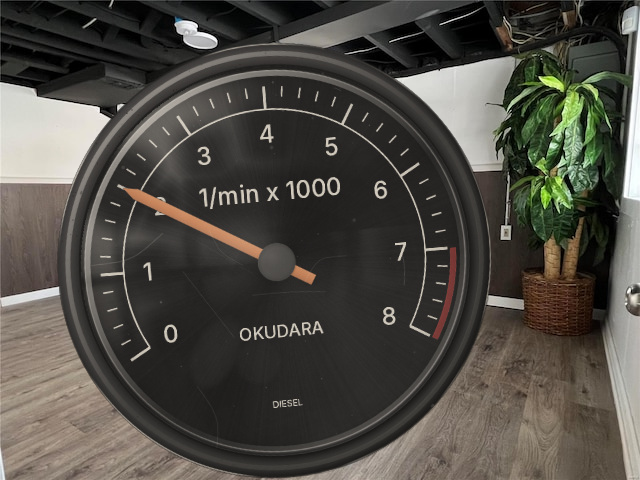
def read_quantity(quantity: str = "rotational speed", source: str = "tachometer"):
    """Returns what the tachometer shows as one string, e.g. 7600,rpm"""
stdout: 2000,rpm
